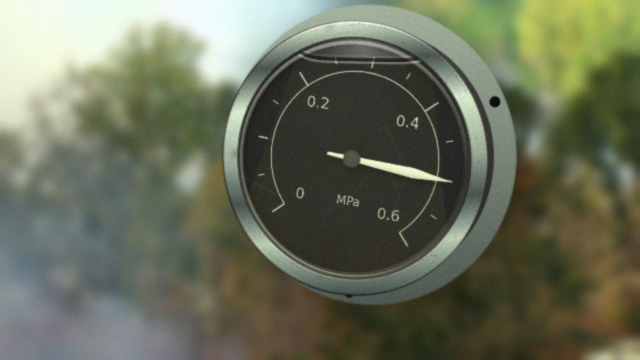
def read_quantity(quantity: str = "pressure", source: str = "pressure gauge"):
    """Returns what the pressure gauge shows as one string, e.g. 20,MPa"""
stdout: 0.5,MPa
